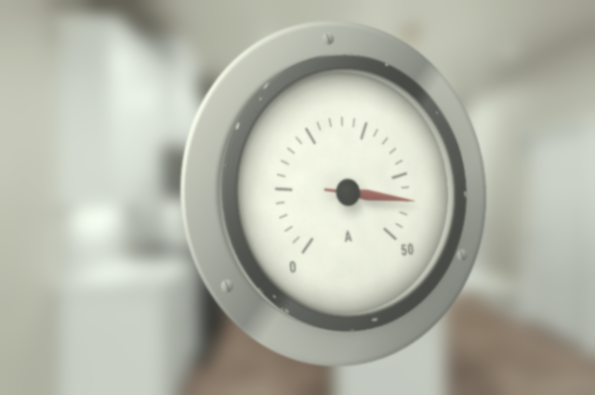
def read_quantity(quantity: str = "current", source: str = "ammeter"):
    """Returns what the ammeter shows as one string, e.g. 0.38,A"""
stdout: 44,A
